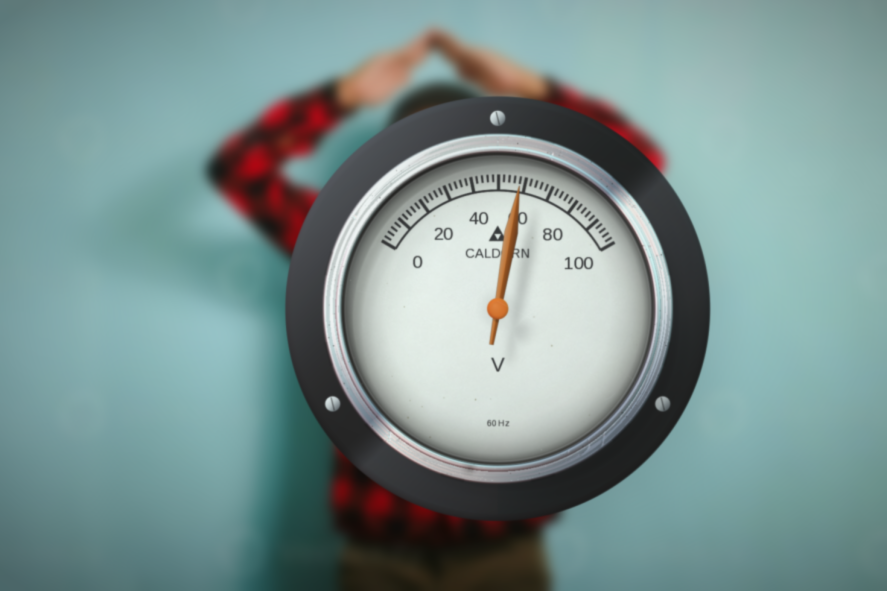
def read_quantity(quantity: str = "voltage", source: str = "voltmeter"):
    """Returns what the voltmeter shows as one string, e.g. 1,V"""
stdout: 58,V
